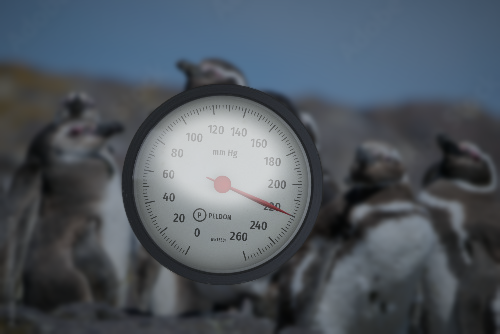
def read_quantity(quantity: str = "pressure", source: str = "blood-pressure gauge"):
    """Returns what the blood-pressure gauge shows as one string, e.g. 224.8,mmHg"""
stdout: 220,mmHg
